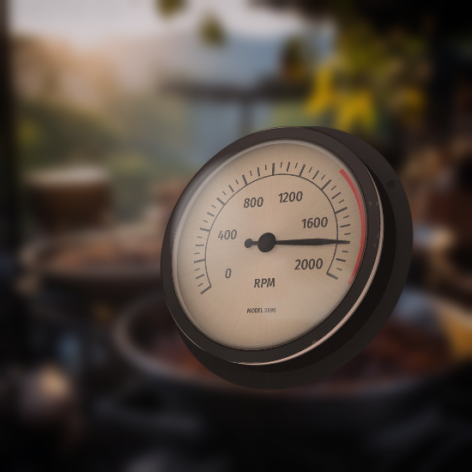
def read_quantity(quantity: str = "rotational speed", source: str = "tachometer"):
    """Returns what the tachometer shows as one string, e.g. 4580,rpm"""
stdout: 1800,rpm
